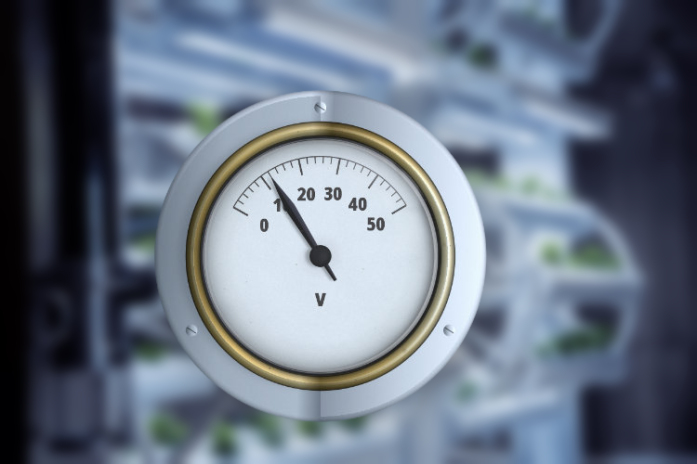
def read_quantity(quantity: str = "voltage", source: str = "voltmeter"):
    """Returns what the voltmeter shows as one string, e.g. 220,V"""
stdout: 12,V
